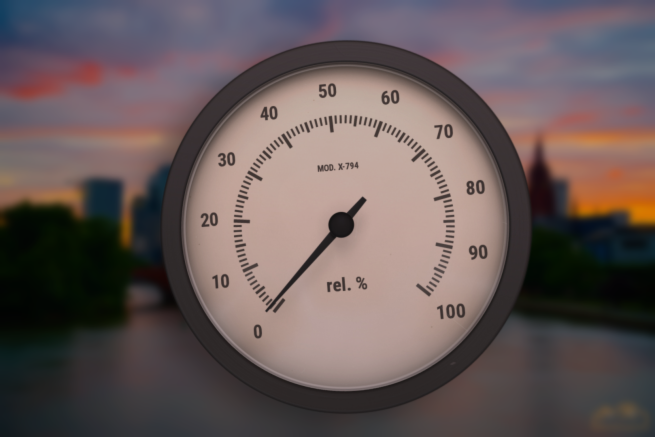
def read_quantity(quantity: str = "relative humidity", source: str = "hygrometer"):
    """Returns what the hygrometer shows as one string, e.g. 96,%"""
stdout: 1,%
